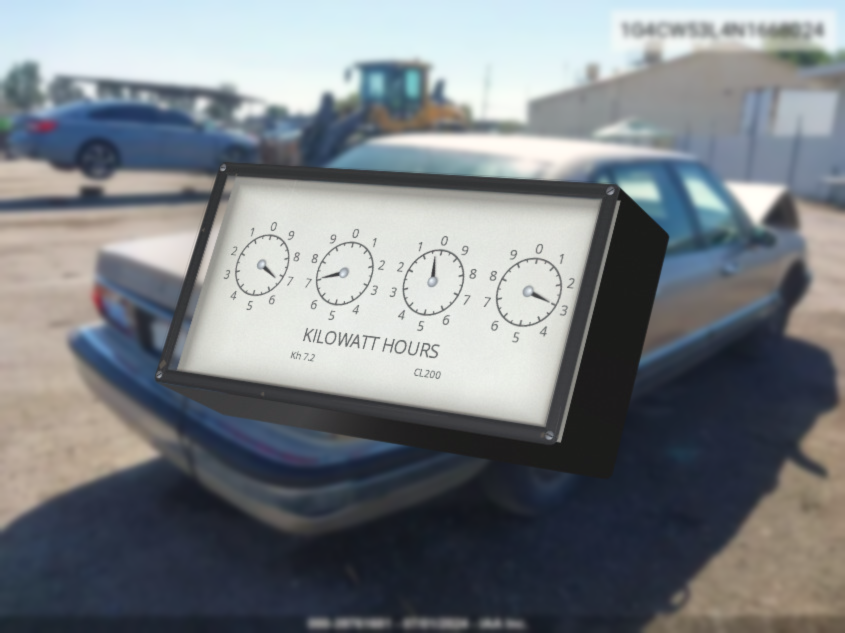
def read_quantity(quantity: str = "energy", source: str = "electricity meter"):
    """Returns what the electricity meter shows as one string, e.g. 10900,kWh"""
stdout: 6703,kWh
